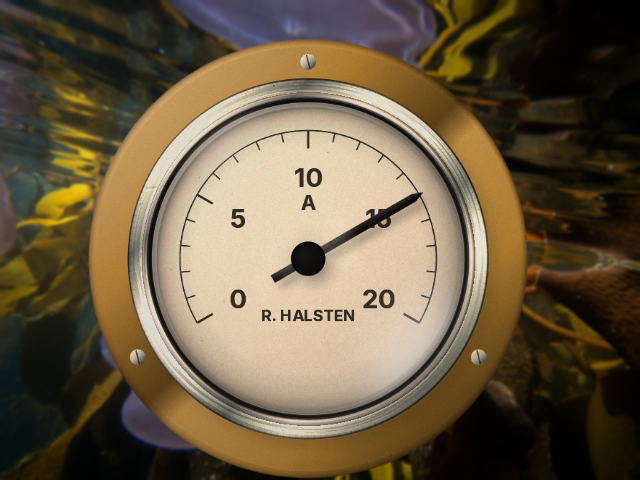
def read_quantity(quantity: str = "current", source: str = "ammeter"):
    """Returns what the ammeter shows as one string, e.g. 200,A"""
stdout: 15,A
